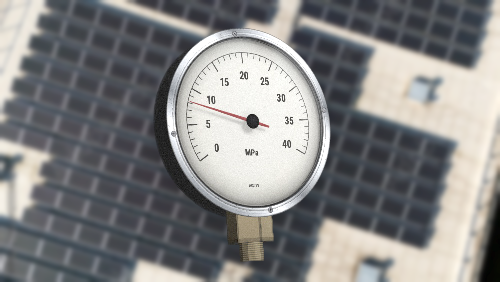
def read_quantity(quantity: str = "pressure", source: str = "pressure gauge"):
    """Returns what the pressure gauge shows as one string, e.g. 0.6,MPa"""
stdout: 8,MPa
